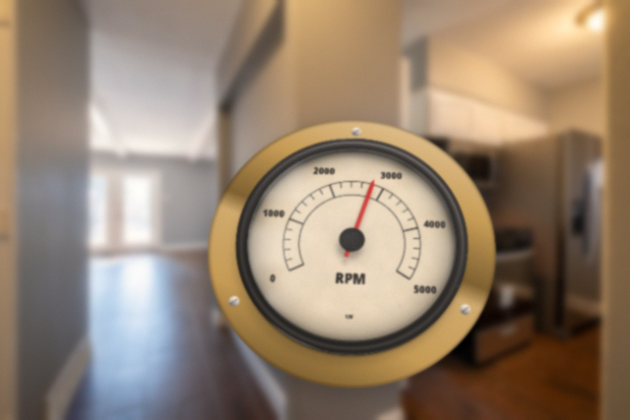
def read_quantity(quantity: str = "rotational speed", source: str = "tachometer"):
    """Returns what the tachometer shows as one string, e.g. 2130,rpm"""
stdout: 2800,rpm
